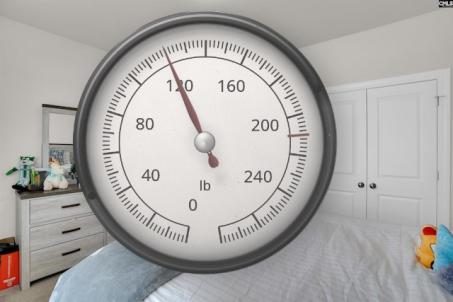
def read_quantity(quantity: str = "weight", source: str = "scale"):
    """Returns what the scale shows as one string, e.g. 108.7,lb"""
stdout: 120,lb
